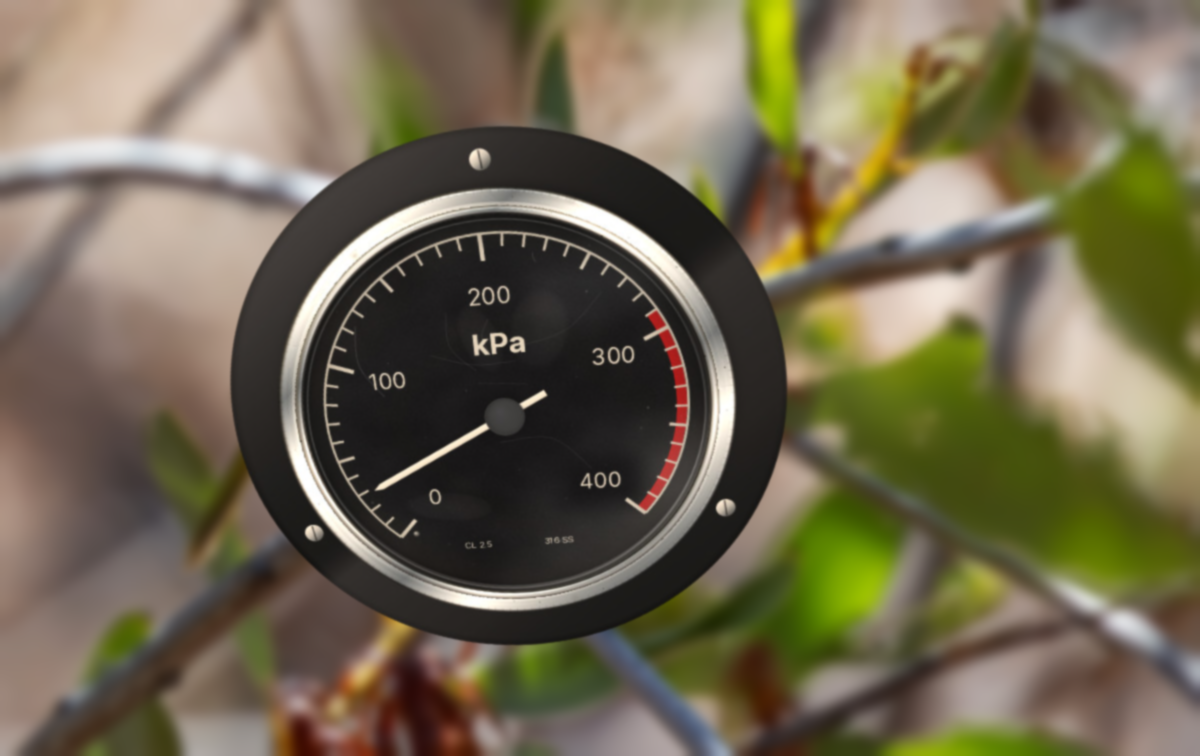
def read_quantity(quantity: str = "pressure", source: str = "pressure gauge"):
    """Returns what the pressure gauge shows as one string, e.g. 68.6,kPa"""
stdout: 30,kPa
